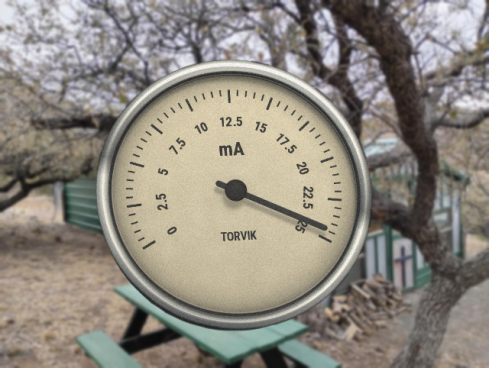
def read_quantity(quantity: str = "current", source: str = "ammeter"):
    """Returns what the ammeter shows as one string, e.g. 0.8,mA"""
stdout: 24.5,mA
